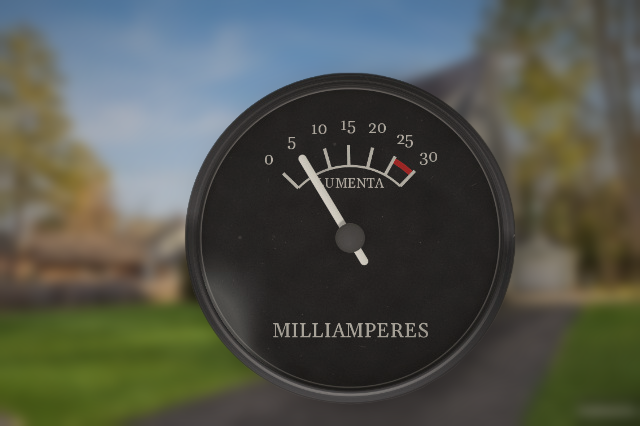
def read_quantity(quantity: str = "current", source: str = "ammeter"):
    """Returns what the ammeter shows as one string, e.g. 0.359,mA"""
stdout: 5,mA
